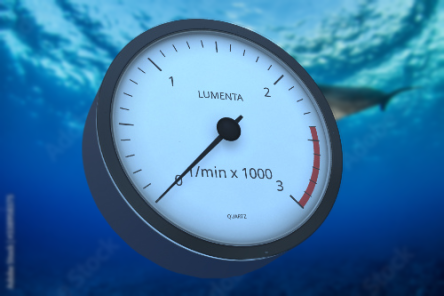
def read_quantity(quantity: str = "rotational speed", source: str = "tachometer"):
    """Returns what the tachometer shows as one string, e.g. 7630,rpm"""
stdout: 0,rpm
